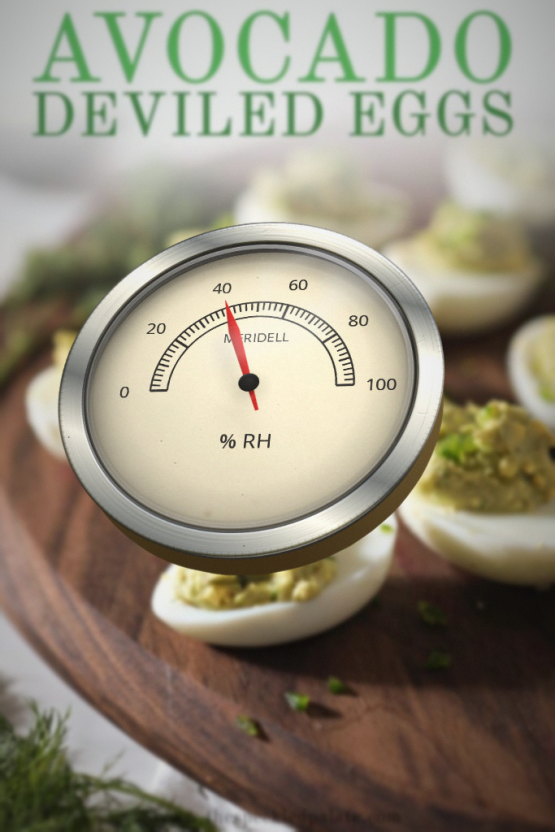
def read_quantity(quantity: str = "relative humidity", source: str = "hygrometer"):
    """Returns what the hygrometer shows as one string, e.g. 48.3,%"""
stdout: 40,%
